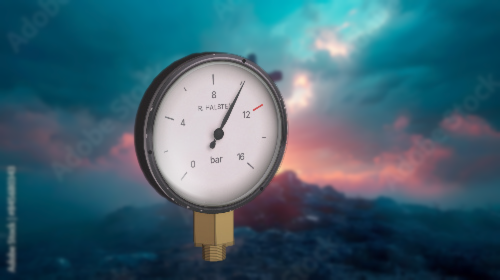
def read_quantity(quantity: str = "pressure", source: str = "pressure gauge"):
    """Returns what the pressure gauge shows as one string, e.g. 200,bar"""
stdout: 10,bar
